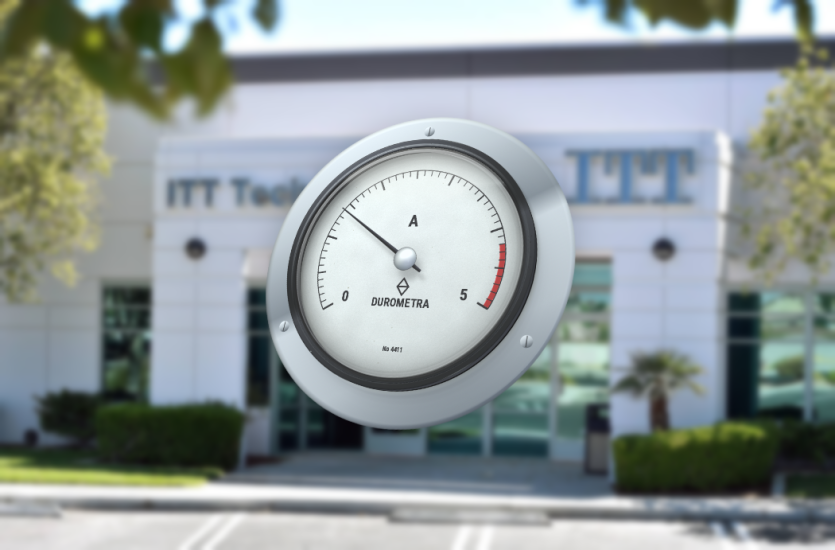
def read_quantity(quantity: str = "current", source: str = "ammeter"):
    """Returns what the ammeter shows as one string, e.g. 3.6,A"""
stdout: 1.4,A
